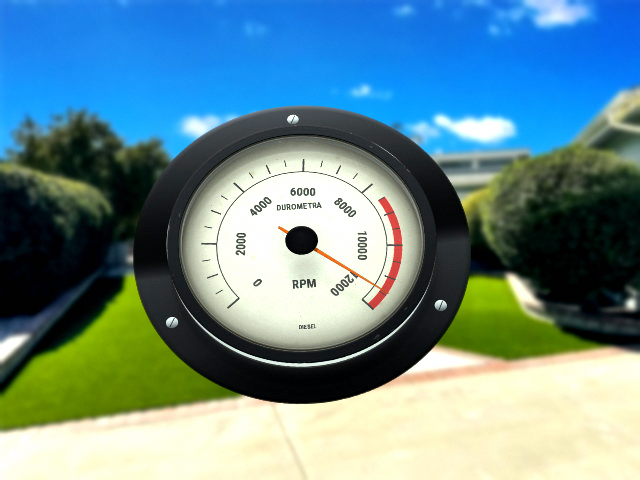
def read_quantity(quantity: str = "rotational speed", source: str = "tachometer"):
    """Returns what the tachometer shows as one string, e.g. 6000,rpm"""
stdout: 11500,rpm
